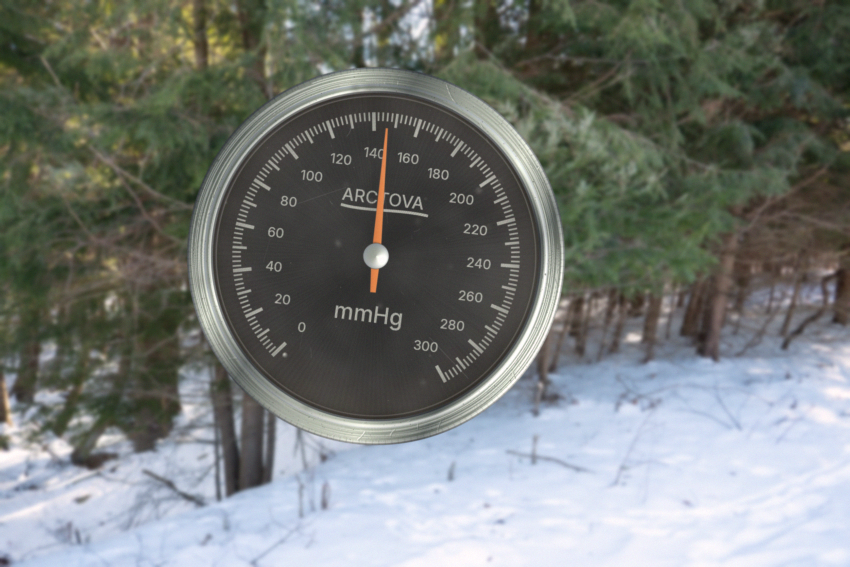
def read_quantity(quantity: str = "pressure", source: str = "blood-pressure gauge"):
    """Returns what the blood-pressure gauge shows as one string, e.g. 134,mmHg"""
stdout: 146,mmHg
